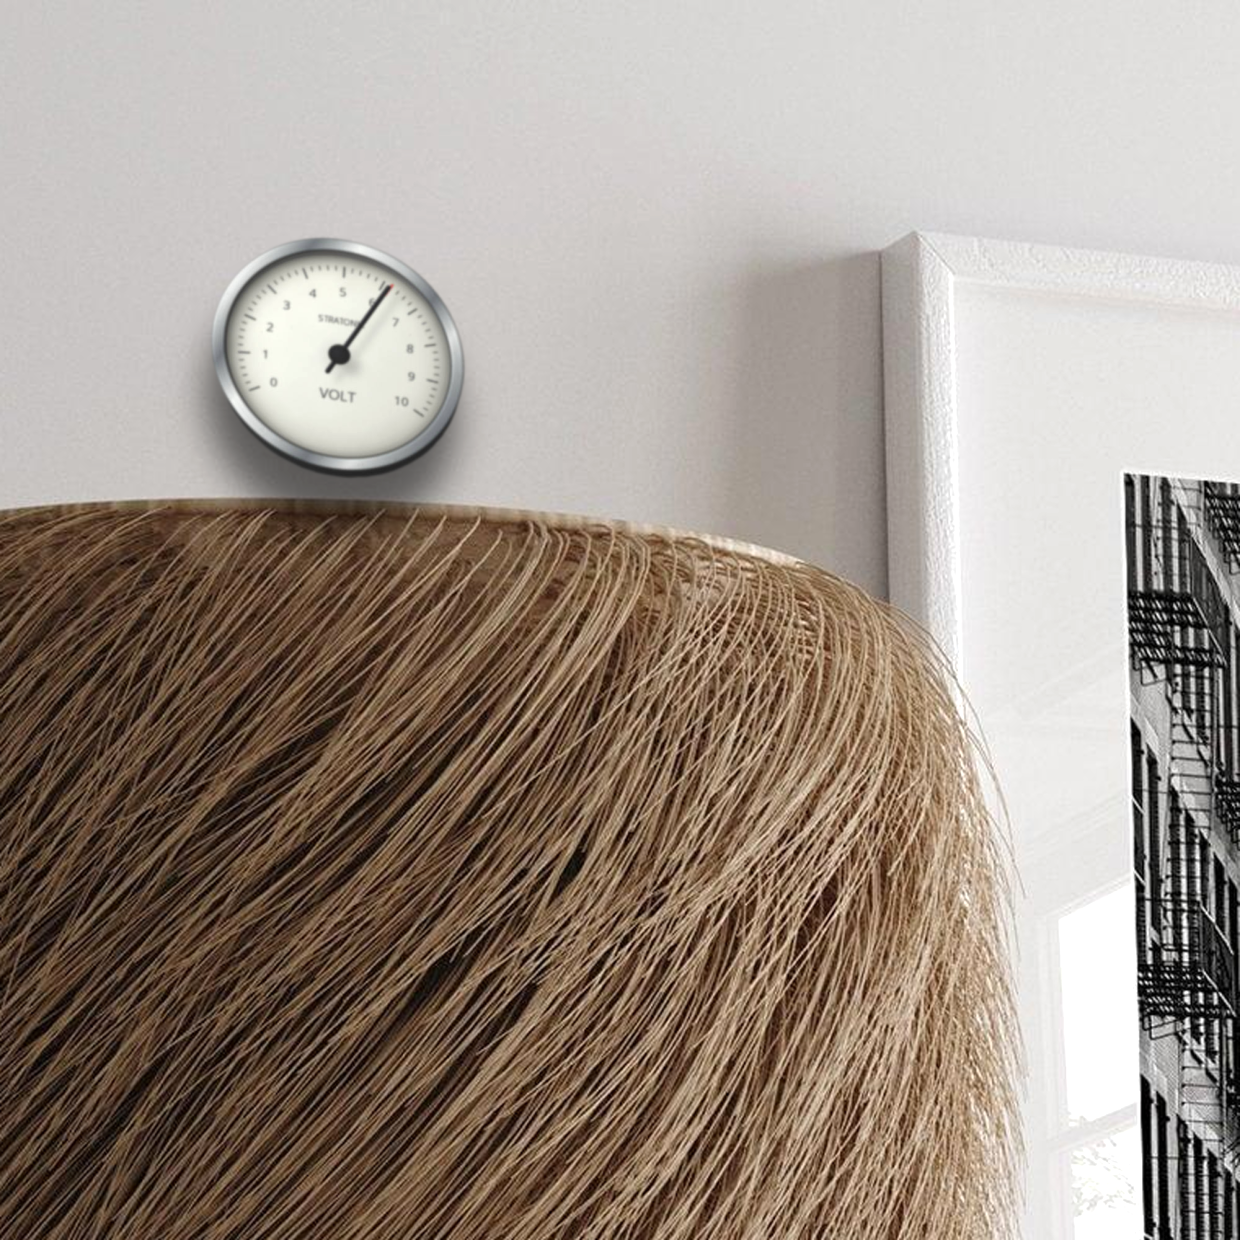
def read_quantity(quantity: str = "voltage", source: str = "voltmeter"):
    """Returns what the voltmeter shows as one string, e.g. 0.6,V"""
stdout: 6.2,V
